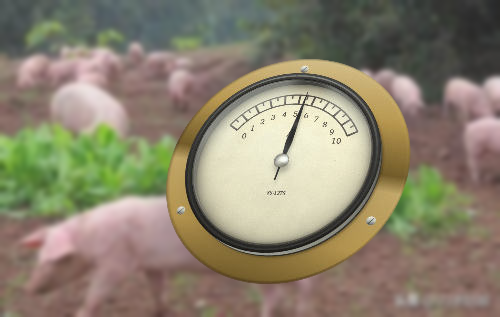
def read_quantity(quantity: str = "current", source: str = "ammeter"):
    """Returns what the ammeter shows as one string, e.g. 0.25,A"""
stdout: 5.5,A
